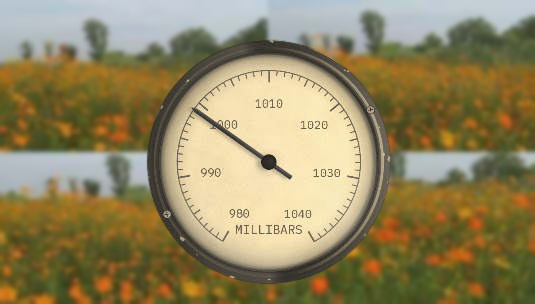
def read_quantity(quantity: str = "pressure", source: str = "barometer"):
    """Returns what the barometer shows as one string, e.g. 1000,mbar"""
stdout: 999,mbar
